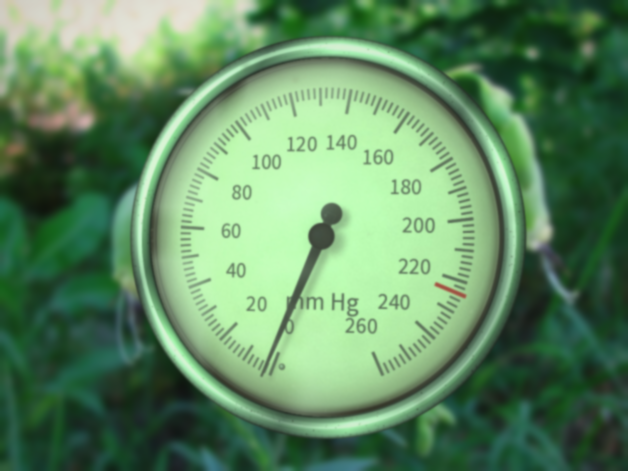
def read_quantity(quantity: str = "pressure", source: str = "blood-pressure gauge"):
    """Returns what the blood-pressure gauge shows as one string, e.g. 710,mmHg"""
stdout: 2,mmHg
